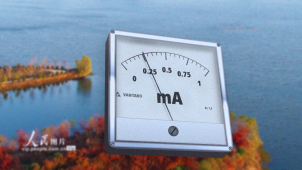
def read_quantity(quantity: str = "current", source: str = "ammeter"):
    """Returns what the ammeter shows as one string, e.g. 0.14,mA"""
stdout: 0.25,mA
